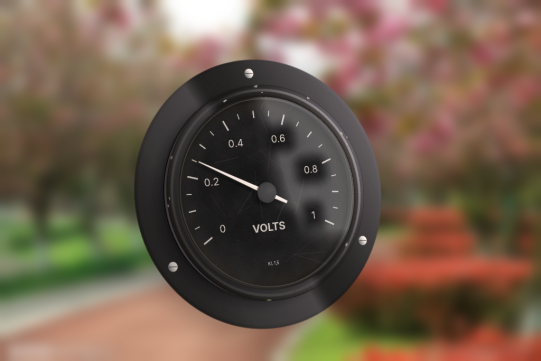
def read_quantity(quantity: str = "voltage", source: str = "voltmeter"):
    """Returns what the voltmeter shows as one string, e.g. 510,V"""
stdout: 0.25,V
